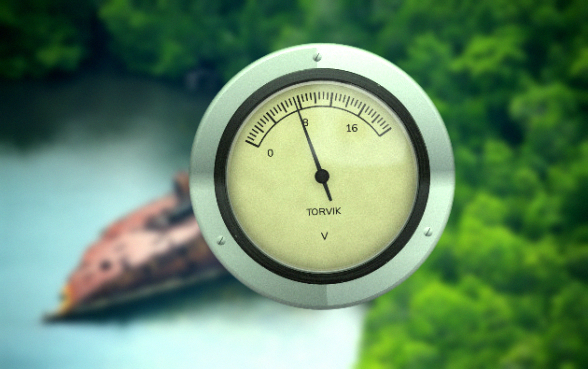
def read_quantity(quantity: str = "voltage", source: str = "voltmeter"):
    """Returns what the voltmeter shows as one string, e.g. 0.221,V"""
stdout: 7.5,V
